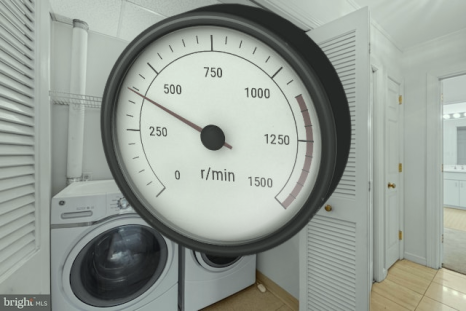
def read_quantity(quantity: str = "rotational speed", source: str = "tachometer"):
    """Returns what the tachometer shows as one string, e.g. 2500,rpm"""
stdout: 400,rpm
